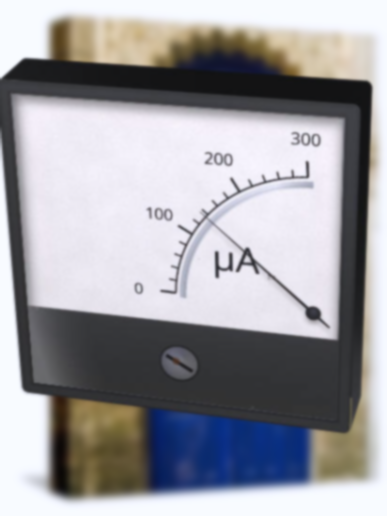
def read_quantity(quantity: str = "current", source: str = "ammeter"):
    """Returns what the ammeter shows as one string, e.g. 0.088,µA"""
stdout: 140,µA
